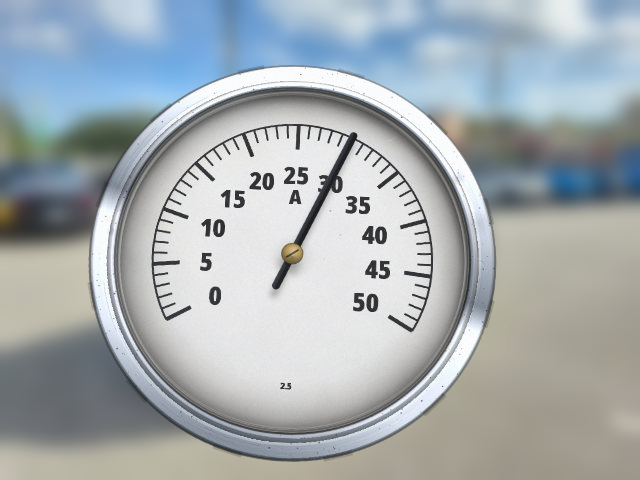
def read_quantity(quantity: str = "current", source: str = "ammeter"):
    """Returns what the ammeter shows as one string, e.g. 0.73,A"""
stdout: 30,A
